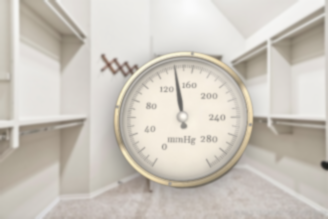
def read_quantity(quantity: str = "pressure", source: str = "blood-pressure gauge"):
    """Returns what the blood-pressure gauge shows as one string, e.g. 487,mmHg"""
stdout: 140,mmHg
